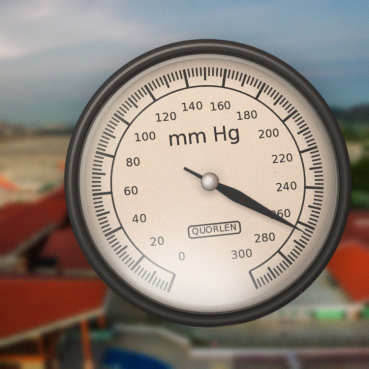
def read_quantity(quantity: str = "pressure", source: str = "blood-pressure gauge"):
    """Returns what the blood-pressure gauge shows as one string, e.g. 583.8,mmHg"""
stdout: 264,mmHg
